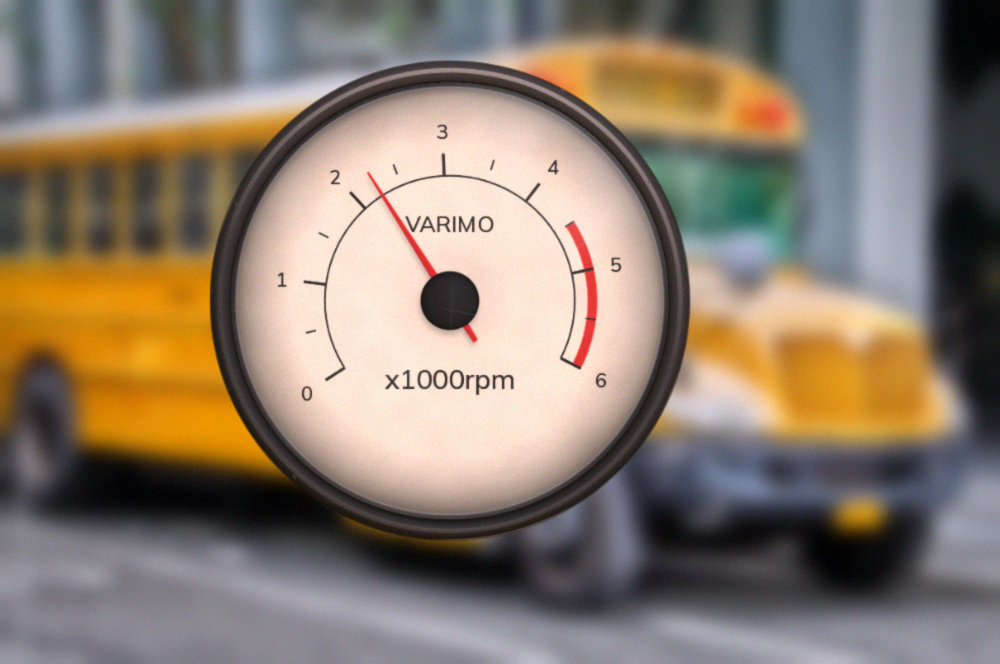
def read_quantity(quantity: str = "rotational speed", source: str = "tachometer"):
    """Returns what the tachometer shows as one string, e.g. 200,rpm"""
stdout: 2250,rpm
